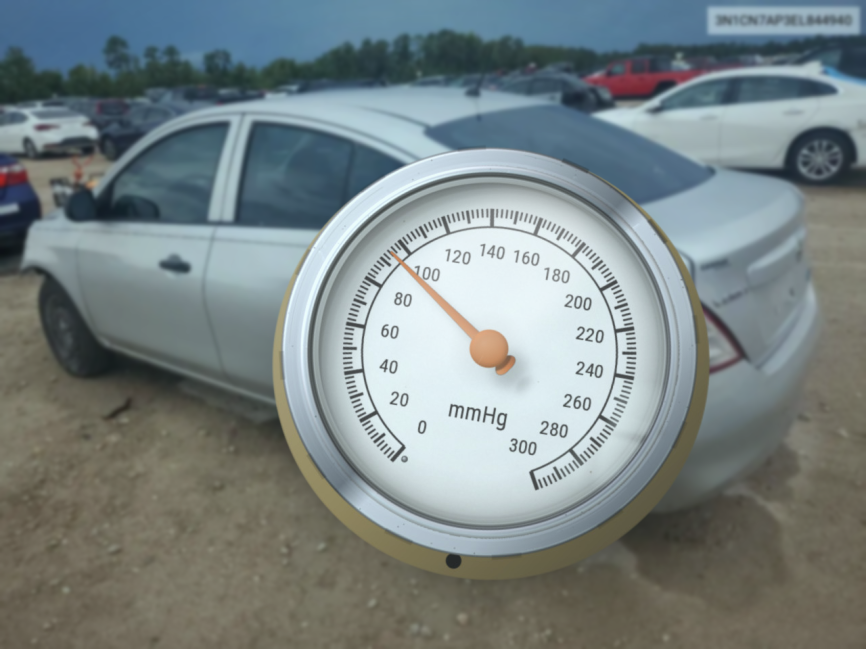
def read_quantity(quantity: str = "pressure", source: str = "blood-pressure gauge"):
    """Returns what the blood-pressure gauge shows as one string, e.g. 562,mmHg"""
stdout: 94,mmHg
